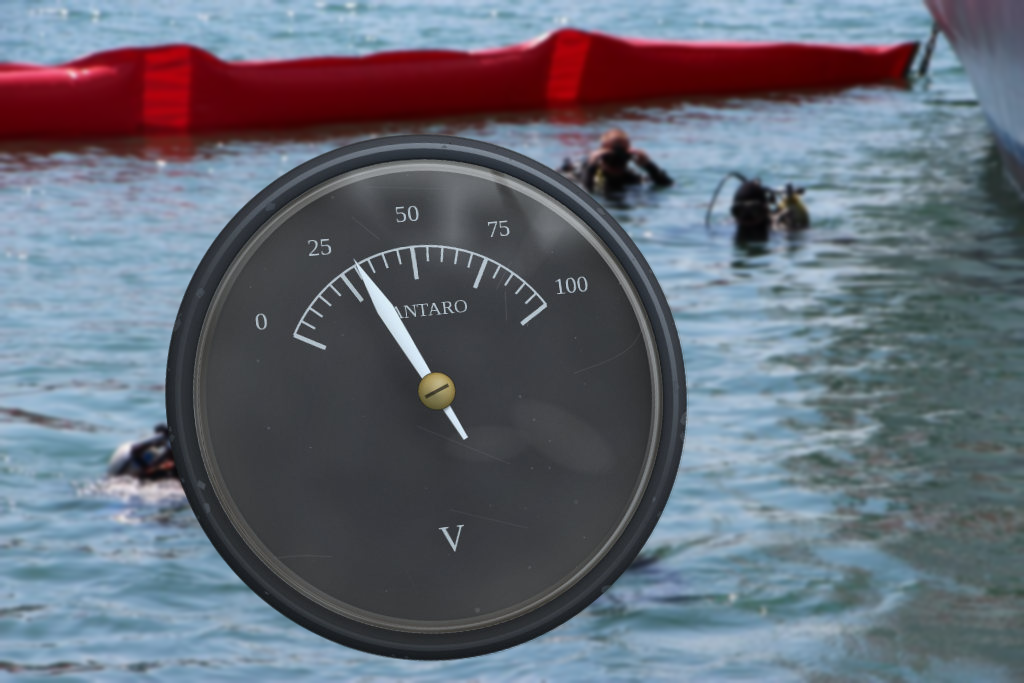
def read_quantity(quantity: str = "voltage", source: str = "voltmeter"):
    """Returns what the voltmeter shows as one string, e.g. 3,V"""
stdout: 30,V
